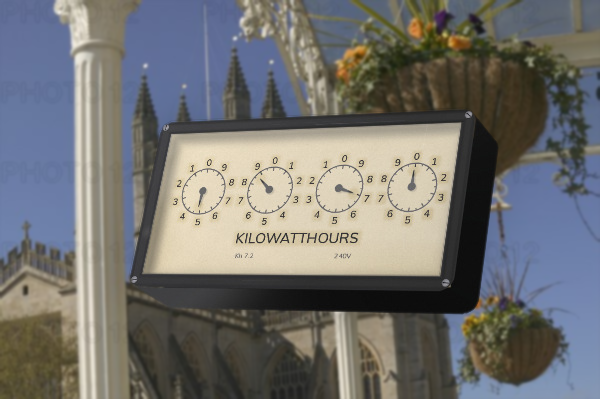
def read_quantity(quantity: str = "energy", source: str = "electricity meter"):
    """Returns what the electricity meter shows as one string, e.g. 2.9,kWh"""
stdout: 4870,kWh
